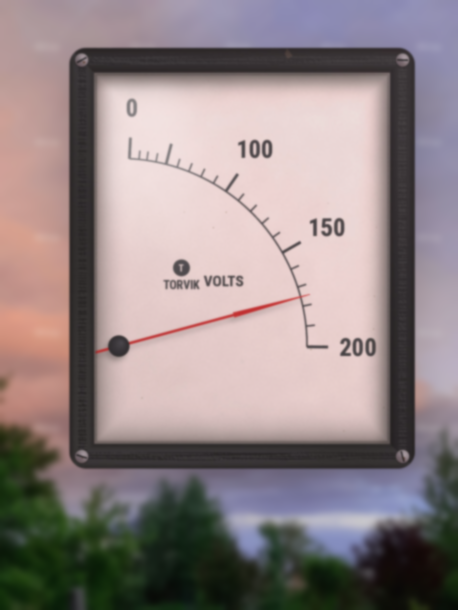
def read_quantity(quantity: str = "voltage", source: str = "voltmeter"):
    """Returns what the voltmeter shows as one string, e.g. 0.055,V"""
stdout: 175,V
